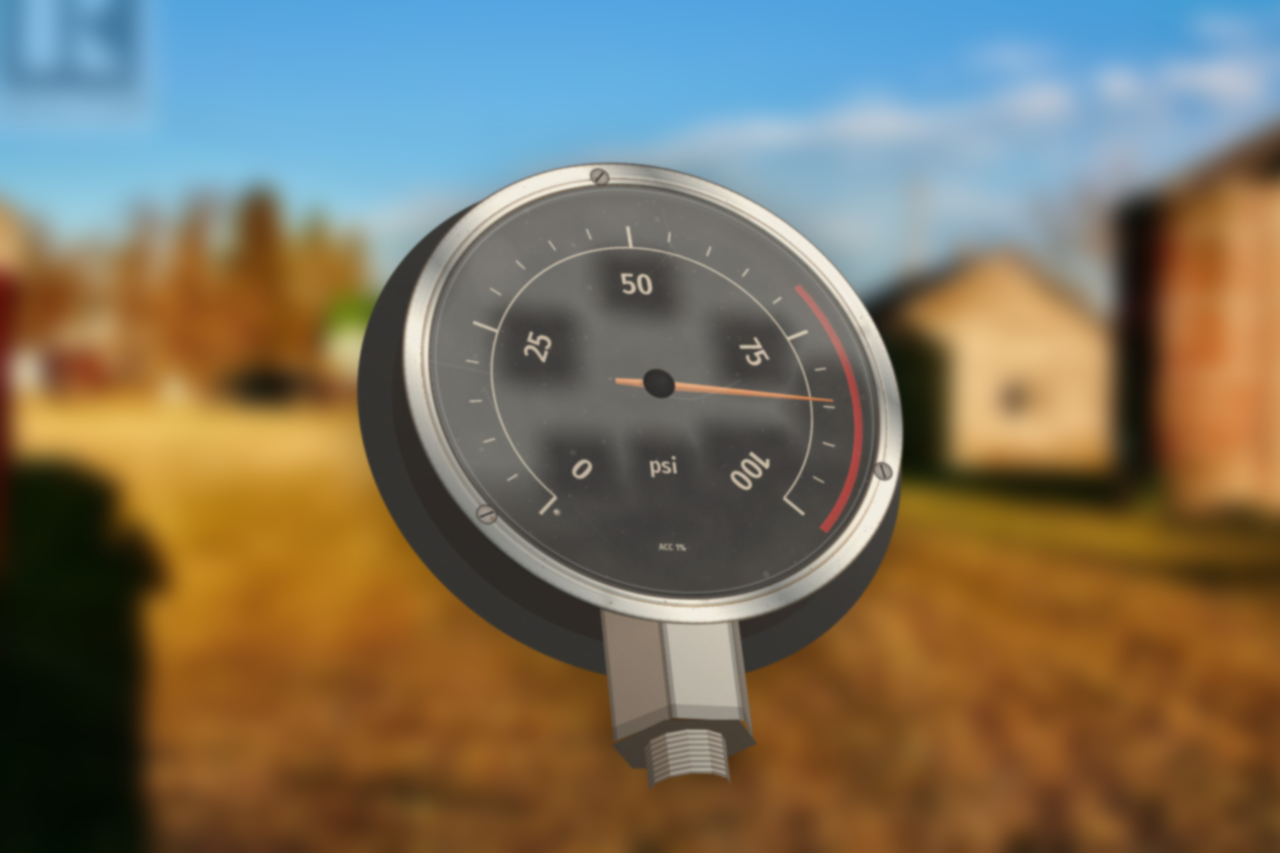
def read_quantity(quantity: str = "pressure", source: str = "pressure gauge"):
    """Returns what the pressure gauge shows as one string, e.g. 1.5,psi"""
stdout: 85,psi
